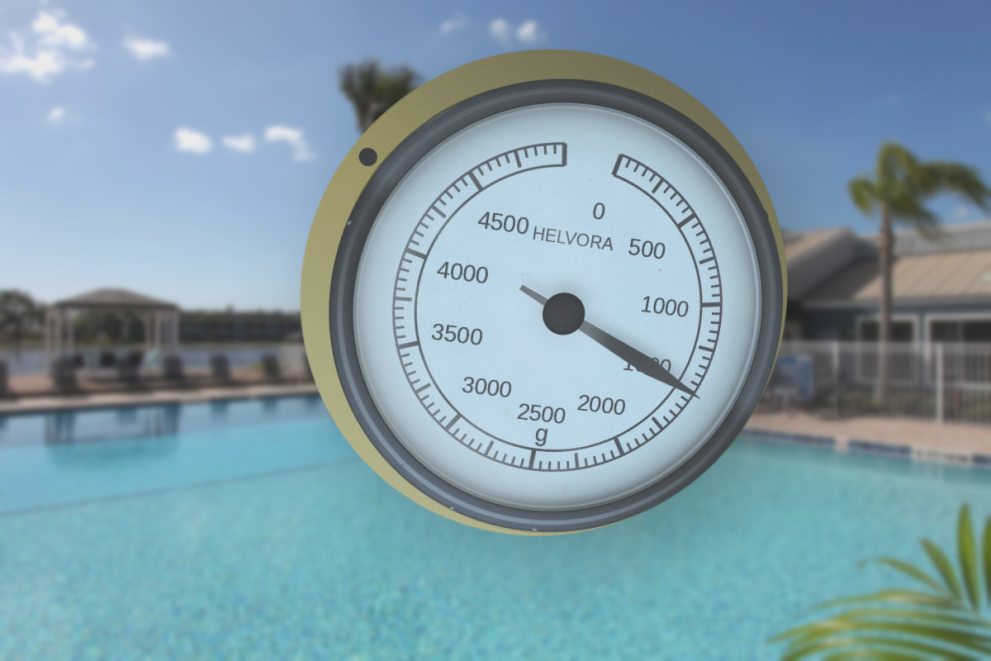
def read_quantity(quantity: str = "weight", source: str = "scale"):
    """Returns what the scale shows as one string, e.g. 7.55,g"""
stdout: 1500,g
